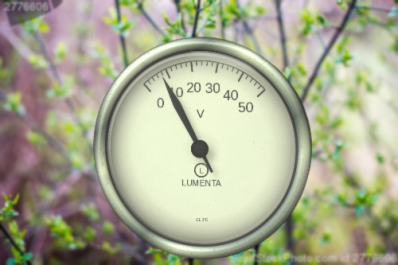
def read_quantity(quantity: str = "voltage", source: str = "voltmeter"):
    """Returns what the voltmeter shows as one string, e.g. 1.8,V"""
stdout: 8,V
